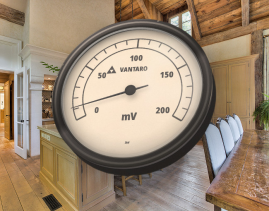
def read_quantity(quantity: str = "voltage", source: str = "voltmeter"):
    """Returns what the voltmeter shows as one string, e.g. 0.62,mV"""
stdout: 10,mV
